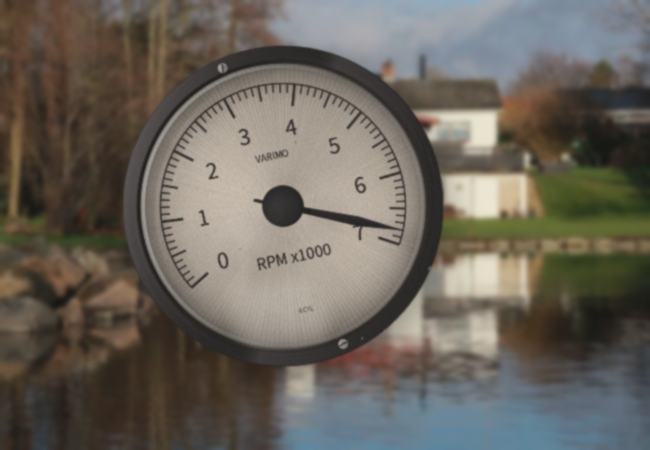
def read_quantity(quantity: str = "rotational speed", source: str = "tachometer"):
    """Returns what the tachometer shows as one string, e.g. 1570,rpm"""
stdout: 6800,rpm
